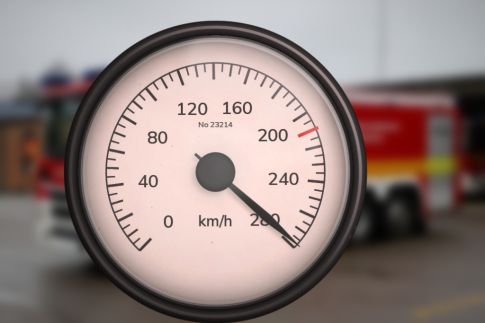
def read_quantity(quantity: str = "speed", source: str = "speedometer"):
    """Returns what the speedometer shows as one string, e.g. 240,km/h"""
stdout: 277.5,km/h
